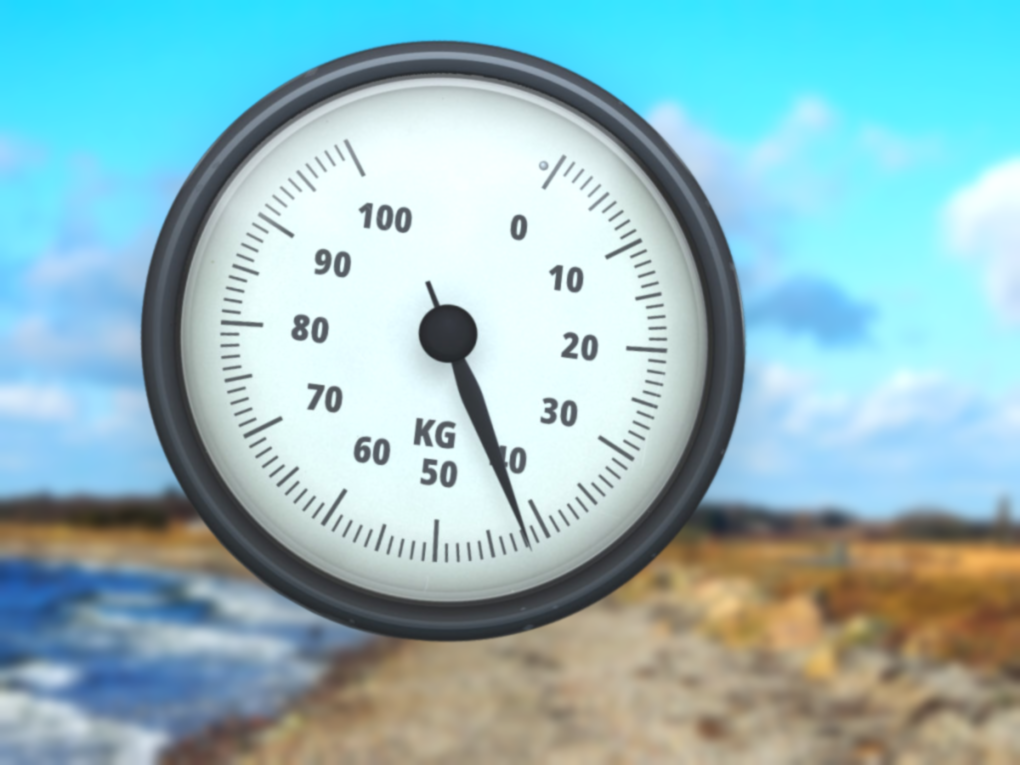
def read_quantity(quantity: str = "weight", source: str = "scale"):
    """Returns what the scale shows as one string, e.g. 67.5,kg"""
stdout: 42,kg
